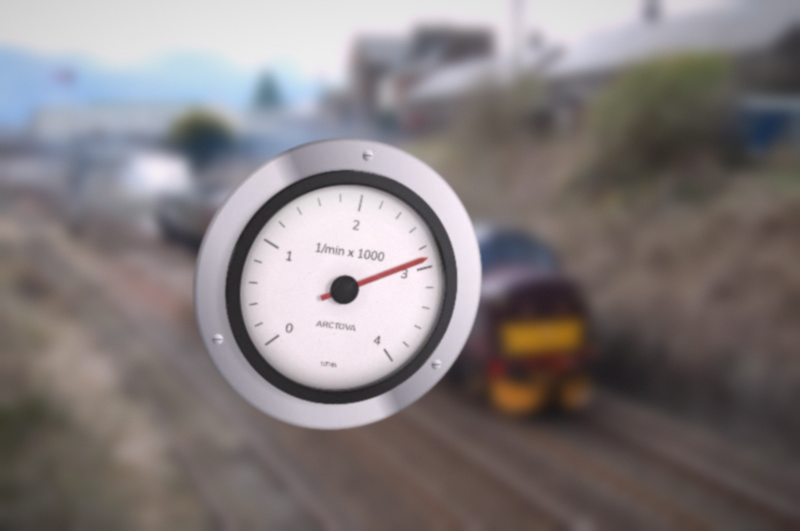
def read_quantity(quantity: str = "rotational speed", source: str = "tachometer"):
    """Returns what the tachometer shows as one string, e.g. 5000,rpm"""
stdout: 2900,rpm
